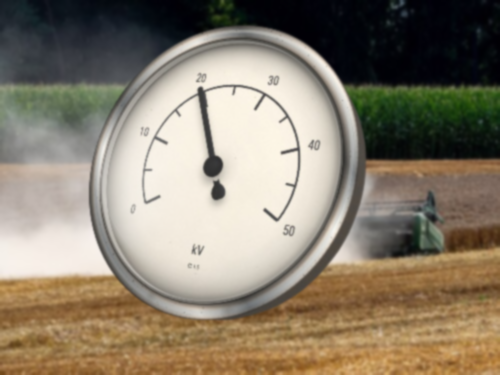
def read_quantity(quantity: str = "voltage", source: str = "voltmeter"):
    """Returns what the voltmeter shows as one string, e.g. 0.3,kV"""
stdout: 20,kV
